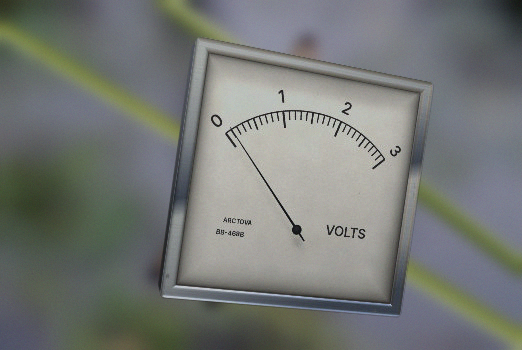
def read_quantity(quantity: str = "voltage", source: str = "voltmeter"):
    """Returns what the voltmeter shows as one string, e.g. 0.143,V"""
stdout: 0.1,V
